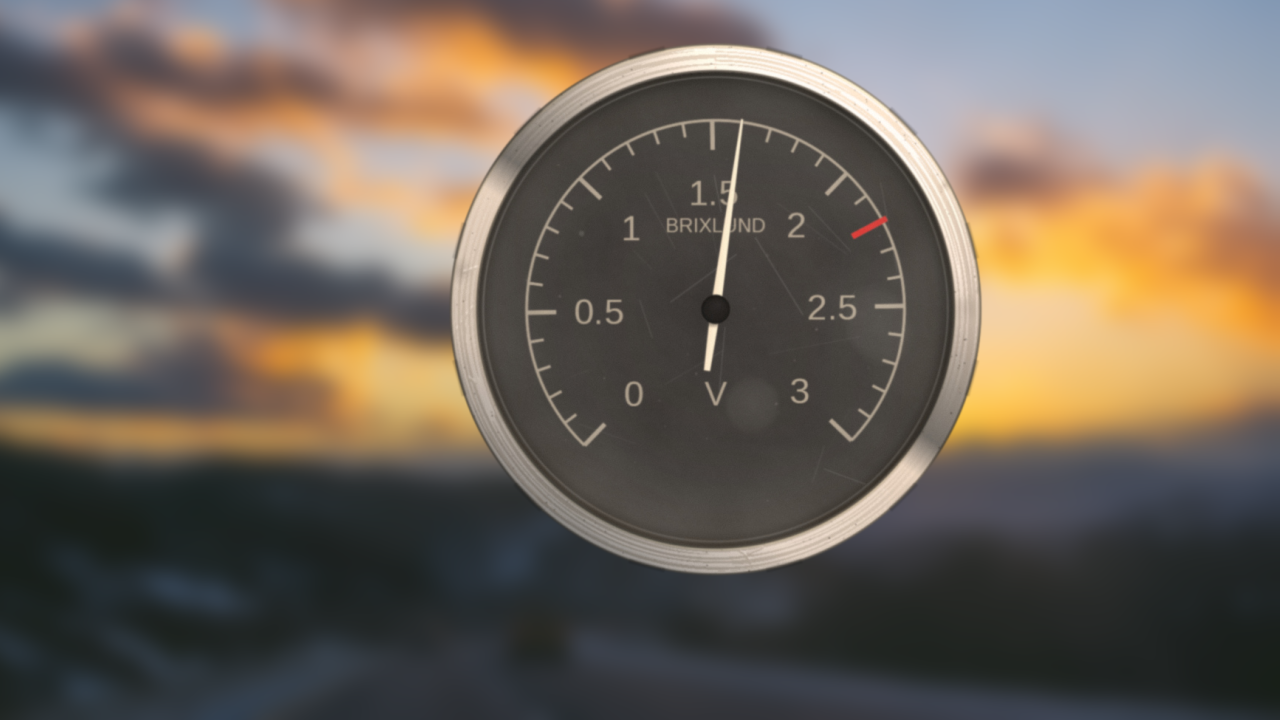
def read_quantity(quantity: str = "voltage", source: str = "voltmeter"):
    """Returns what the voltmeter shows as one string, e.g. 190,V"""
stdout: 1.6,V
